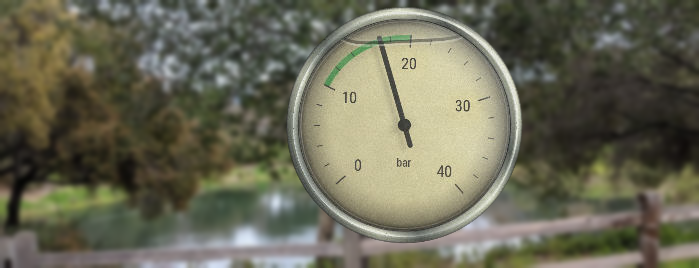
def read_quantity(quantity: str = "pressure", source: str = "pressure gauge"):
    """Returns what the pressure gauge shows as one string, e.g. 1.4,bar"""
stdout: 17,bar
